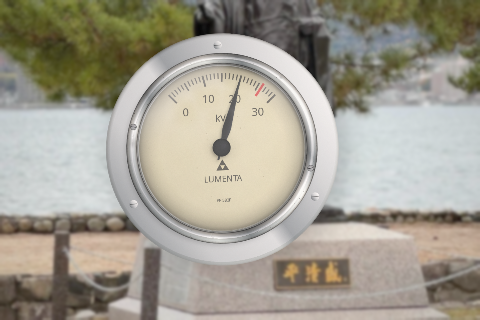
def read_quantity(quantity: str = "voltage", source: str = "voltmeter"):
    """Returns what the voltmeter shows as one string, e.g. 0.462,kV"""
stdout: 20,kV
